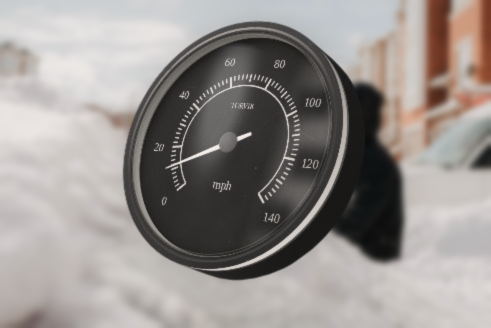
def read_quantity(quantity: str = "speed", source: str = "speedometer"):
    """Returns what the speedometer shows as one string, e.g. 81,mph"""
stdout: 10,mph
